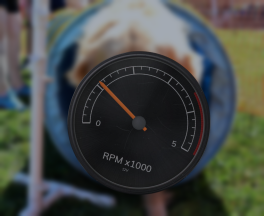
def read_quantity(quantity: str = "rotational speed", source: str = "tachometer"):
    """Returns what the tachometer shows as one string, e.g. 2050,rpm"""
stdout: 1100,rpm
